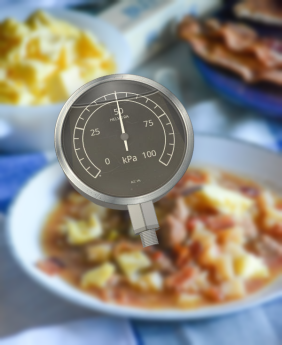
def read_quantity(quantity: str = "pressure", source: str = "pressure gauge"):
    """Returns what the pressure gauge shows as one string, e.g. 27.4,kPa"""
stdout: 50,kPa
